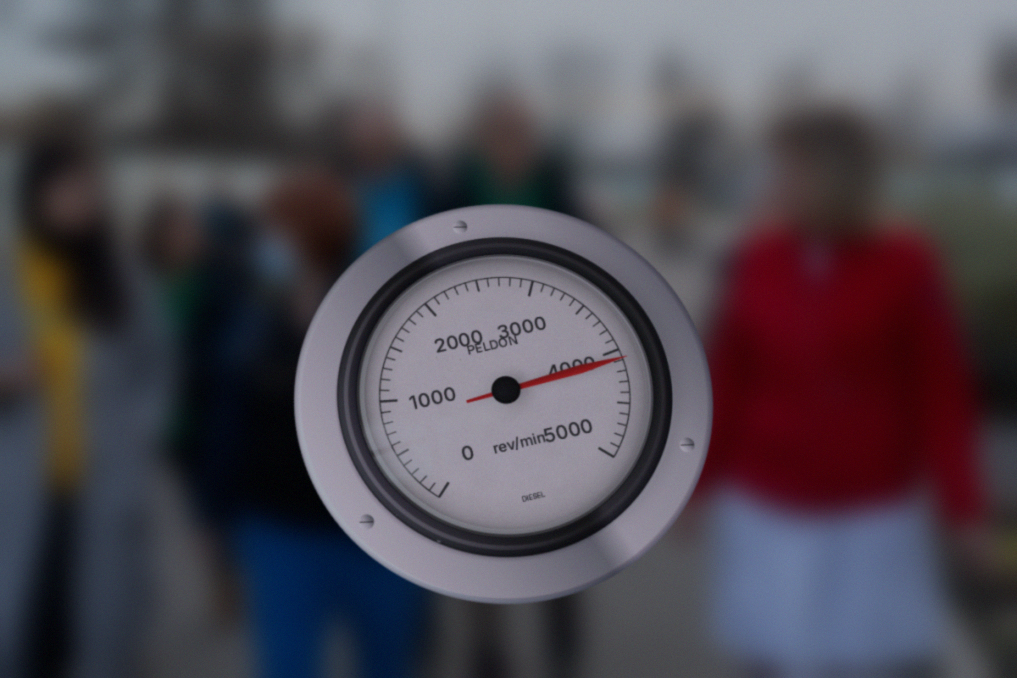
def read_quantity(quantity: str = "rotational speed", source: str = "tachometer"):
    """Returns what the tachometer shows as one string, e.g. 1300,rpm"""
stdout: 4100,rpm
